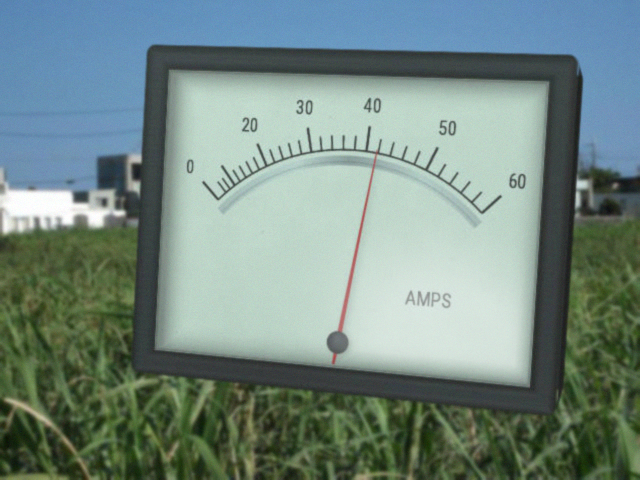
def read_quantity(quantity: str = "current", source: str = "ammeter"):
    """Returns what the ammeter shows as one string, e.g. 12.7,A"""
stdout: 42,A
